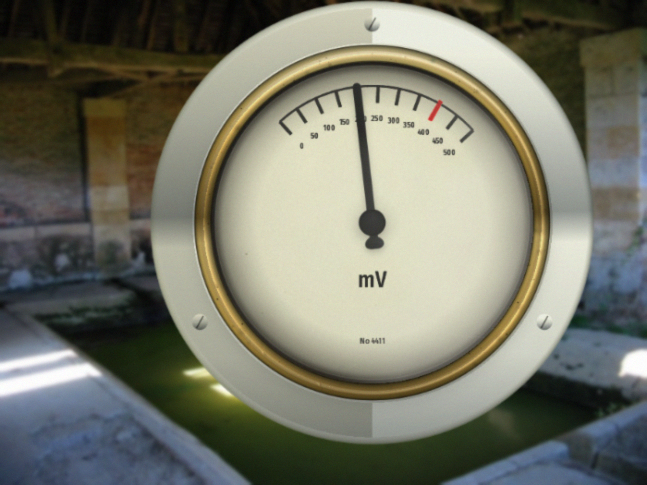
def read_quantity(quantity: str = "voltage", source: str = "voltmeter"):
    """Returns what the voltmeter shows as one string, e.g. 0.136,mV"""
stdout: 200,mV
